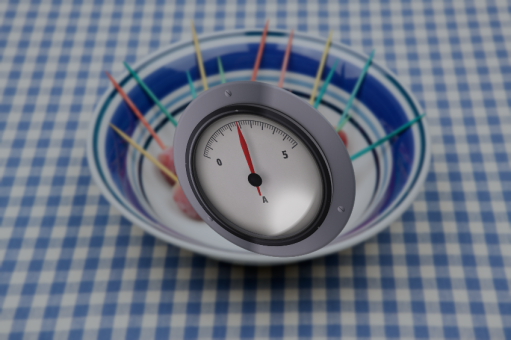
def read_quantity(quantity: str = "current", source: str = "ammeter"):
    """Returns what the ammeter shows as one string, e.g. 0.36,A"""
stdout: 2.5,A
